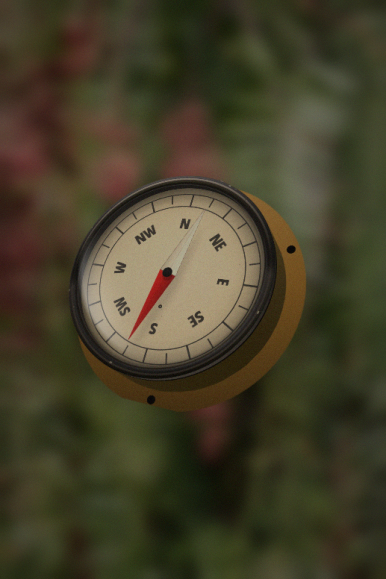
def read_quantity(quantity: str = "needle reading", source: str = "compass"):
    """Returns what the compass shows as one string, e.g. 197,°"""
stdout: 195,°
